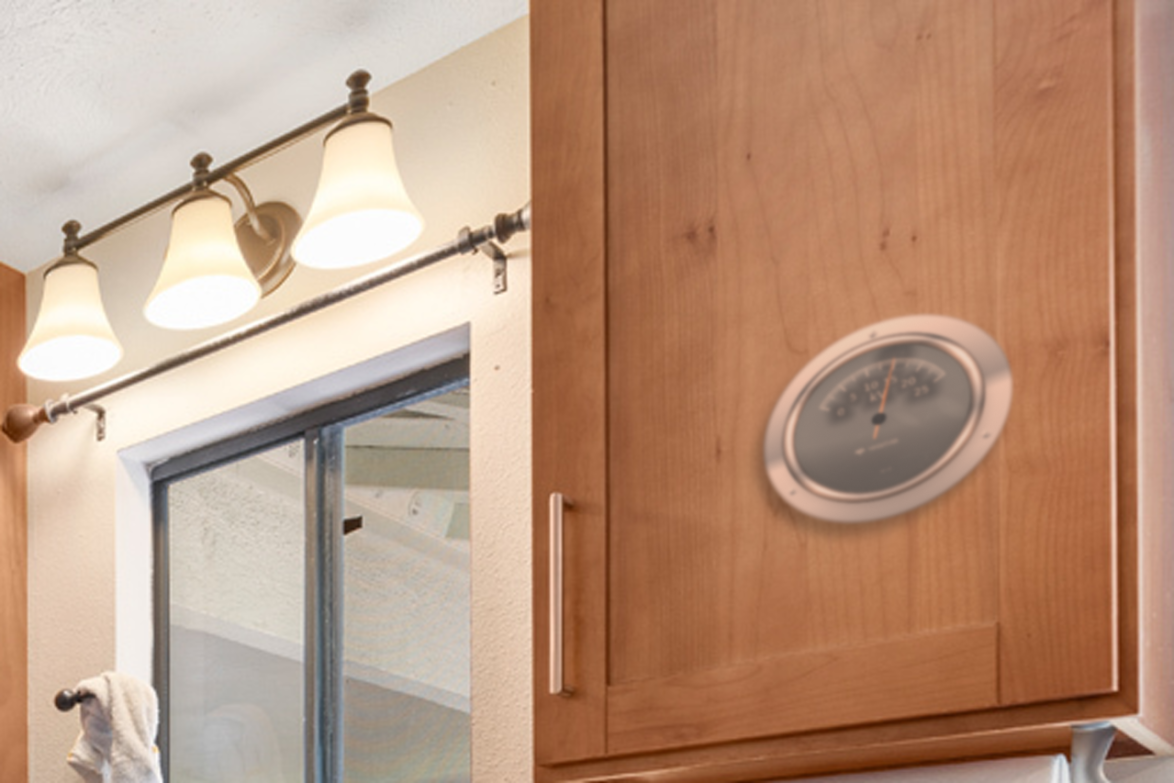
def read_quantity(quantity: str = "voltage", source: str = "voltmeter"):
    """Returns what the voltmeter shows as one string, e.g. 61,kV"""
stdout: 15,kV
